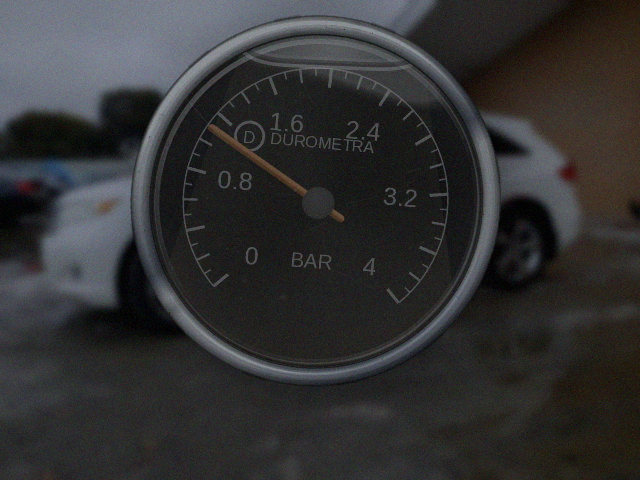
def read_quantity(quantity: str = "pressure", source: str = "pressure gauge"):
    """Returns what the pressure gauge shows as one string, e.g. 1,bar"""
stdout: 1.1,bar
